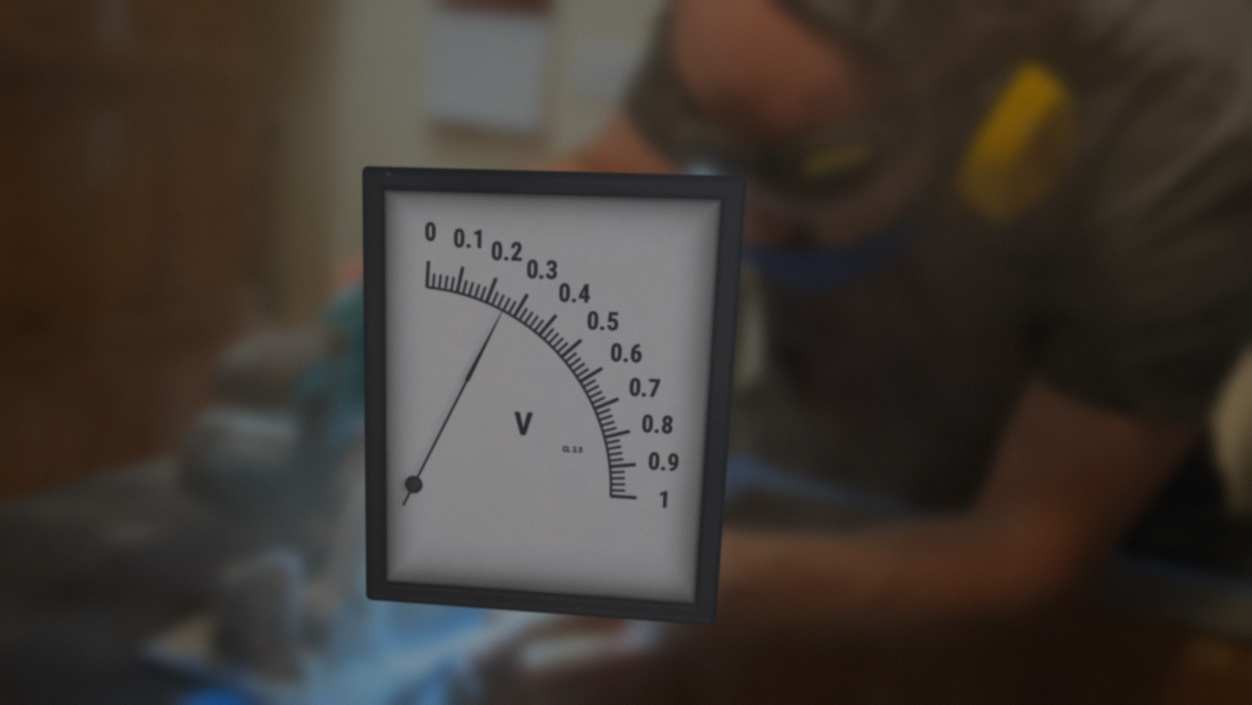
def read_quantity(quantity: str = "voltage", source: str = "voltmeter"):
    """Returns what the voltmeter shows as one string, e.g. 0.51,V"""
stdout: 0.26,V
